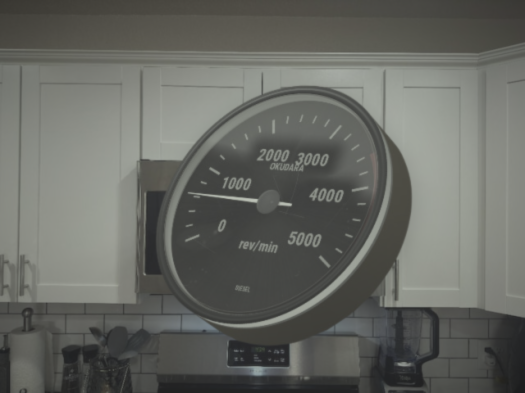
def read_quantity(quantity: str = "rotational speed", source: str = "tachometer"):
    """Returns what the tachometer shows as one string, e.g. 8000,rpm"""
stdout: 600,rpm
